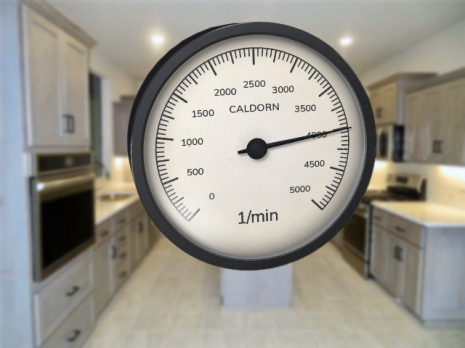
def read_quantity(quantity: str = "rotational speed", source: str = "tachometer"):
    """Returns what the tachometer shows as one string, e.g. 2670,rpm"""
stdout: 4000,rpm
